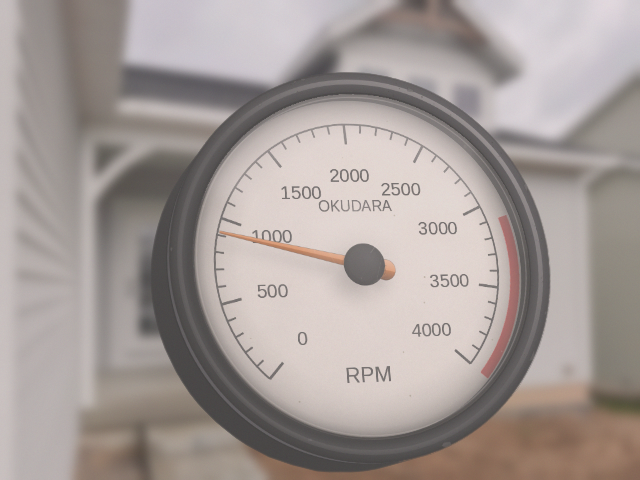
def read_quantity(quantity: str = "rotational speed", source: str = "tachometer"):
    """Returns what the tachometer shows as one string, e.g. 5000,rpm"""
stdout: 900,rpm
